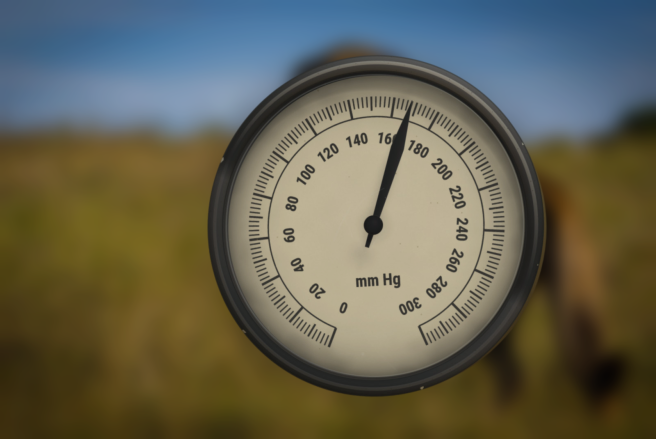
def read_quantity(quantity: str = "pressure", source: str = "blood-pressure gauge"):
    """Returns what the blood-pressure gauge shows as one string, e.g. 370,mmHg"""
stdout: 168,mmHg
